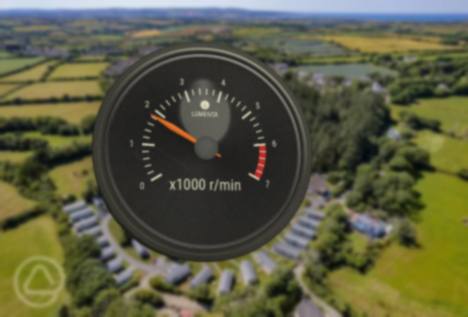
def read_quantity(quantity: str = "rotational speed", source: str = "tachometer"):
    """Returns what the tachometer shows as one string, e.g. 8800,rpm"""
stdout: 1800,rpm
